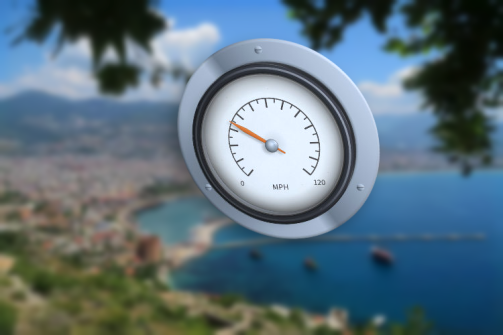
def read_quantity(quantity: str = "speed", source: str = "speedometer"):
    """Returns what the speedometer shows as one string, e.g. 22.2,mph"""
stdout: 35,mph
